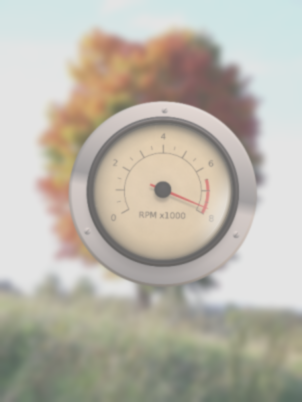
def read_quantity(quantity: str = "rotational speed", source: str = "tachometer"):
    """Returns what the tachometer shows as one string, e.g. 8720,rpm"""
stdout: 7750,rpm
